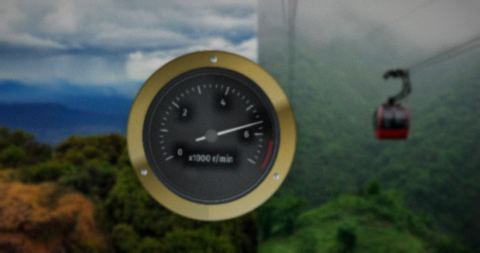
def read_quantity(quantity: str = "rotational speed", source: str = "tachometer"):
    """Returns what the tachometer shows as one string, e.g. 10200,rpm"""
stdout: 5600,rpm
